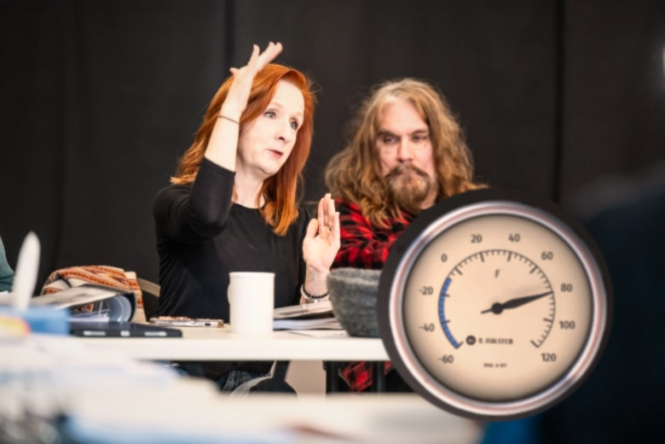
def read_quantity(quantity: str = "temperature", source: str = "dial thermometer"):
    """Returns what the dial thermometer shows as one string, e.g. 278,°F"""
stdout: 80,°F
